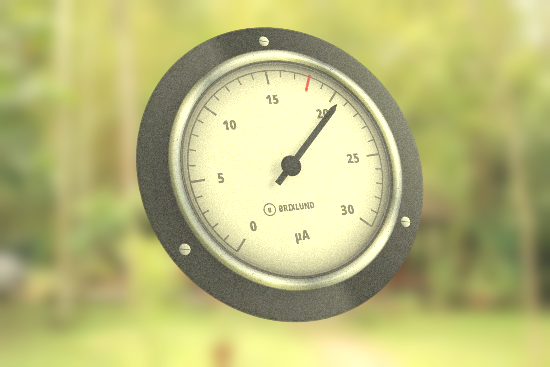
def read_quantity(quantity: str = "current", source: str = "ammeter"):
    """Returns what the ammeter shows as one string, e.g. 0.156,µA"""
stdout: 20.5,µA
